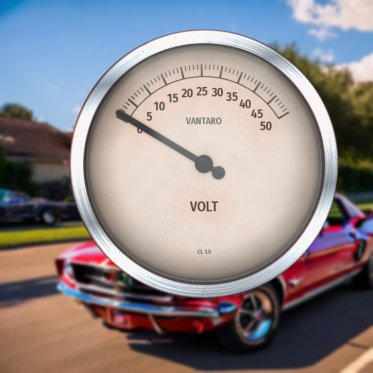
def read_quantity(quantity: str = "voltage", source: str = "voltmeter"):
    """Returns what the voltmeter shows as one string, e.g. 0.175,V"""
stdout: 1,V
